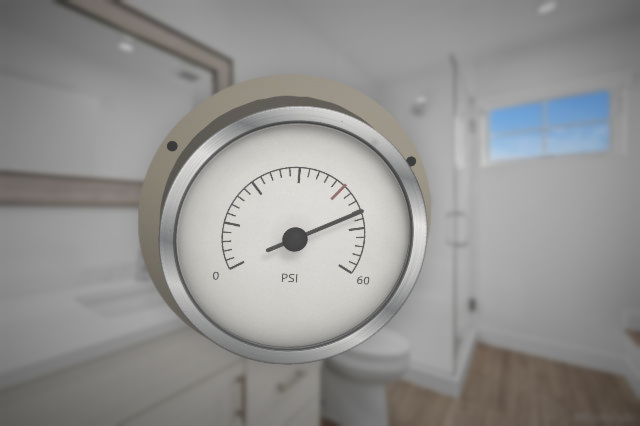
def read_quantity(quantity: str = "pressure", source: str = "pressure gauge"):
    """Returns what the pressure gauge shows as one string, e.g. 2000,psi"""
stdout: 46,psi
